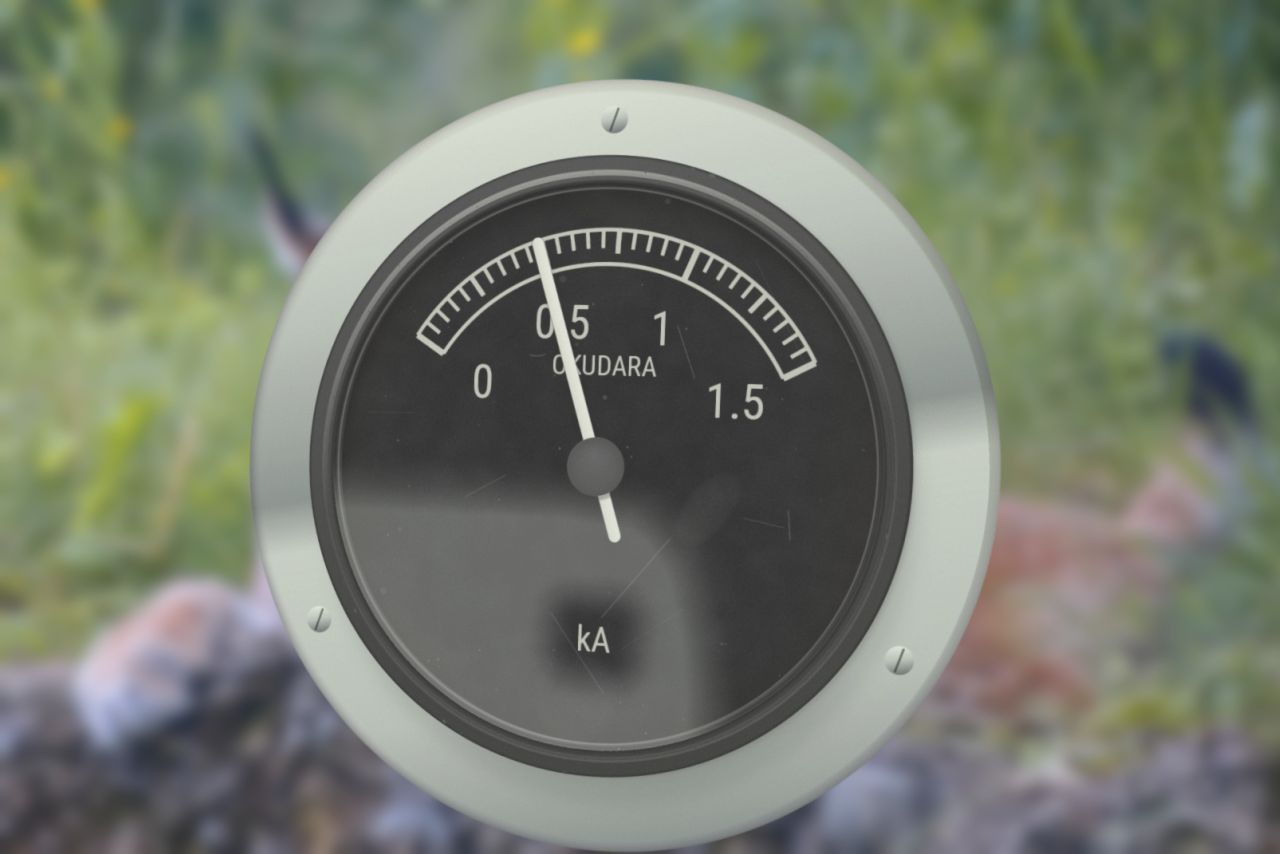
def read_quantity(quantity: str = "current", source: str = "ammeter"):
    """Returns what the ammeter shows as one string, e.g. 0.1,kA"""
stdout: 0.5,kA
